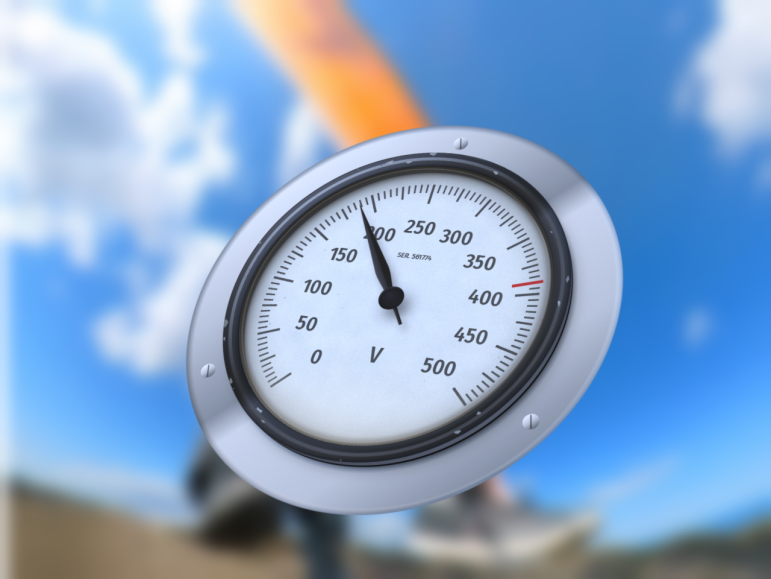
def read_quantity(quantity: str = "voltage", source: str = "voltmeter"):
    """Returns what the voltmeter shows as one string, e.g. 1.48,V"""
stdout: 190,V
